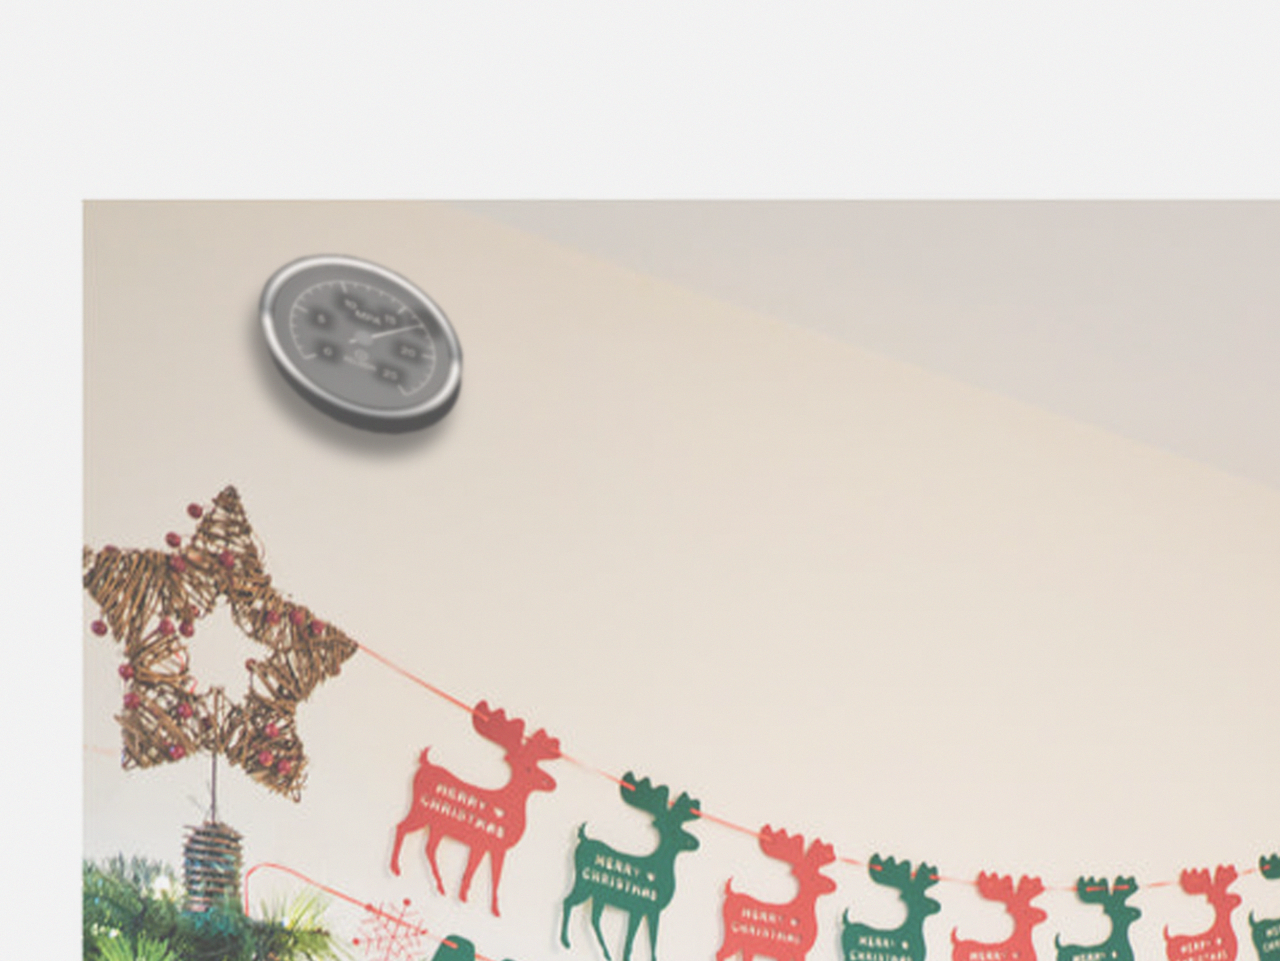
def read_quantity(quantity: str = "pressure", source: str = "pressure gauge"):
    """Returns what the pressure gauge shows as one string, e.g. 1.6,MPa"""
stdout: 17,MPa
